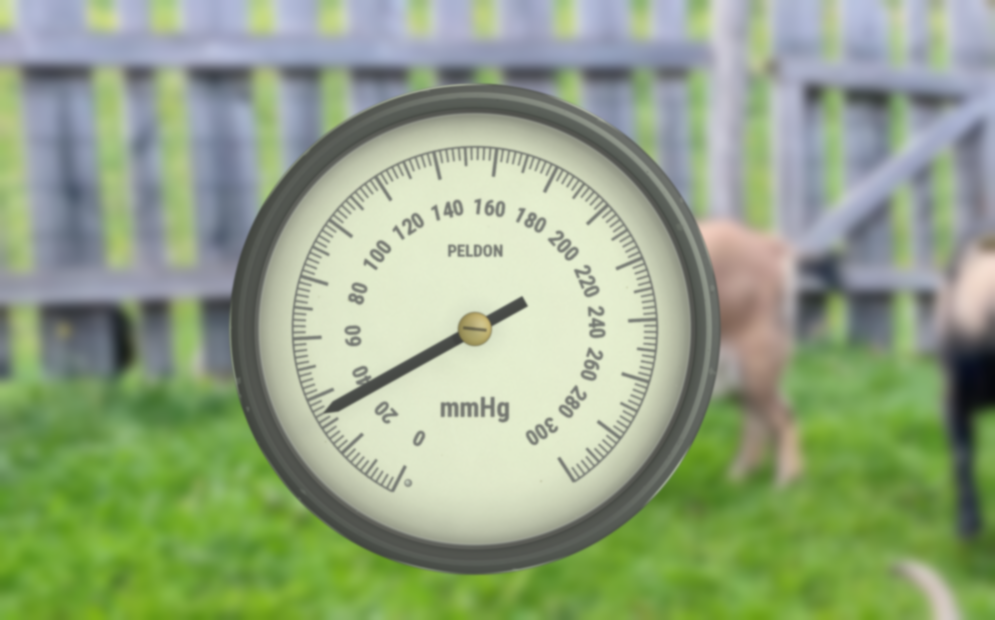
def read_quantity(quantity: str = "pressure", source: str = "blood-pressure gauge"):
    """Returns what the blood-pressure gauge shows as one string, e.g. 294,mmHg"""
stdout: 34,mmHg
